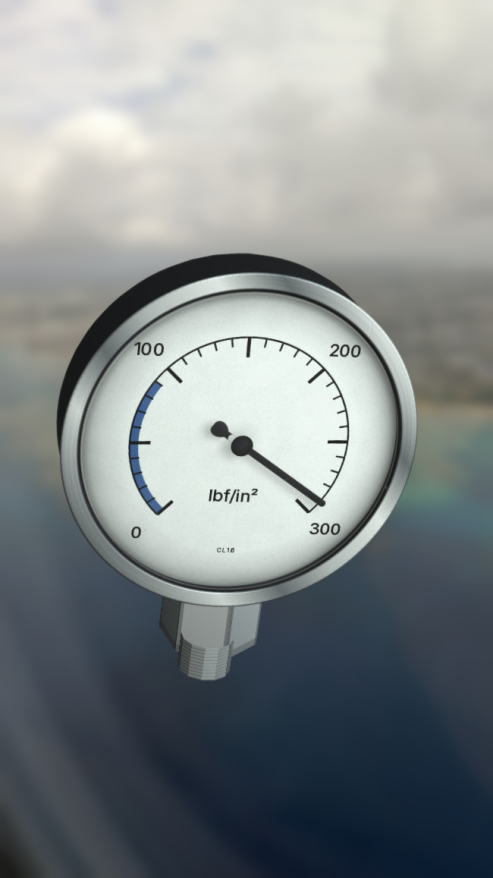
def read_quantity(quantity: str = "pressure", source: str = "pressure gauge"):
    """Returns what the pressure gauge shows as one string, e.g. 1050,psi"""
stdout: 290,psi
